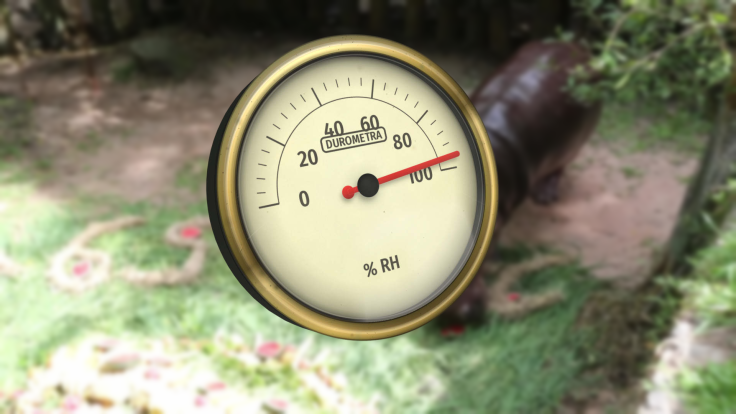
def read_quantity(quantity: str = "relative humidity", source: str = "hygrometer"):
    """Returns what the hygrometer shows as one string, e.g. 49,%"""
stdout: 96,%
